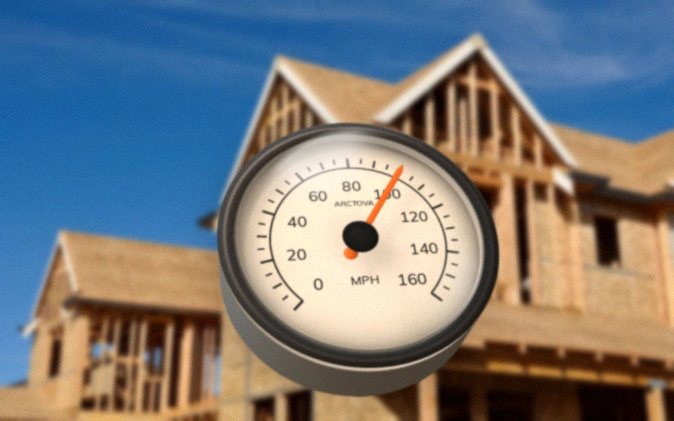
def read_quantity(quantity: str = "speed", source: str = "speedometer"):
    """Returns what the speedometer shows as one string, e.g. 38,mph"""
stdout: 100,mph
